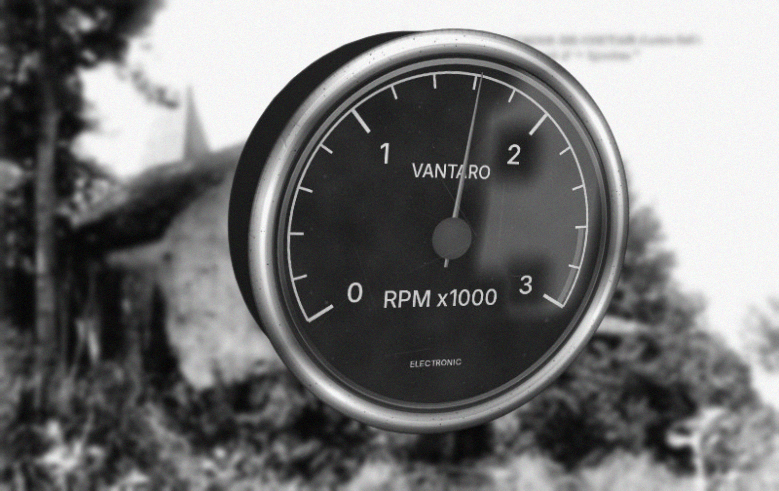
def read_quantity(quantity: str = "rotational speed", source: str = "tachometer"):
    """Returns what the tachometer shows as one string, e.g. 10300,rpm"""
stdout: 1600,rpm
